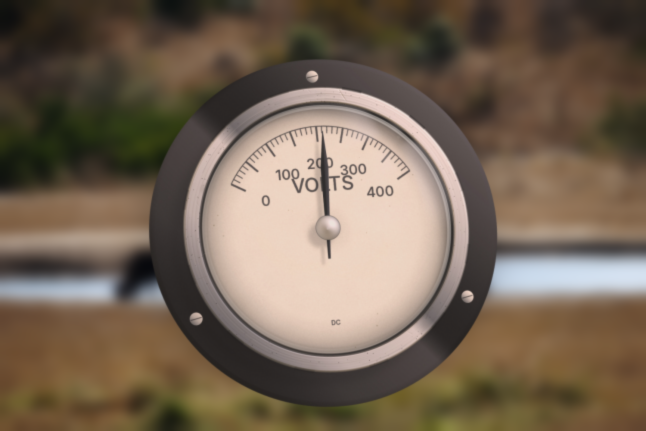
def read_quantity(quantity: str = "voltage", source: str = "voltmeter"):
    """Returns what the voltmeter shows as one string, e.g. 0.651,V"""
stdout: 210,V
